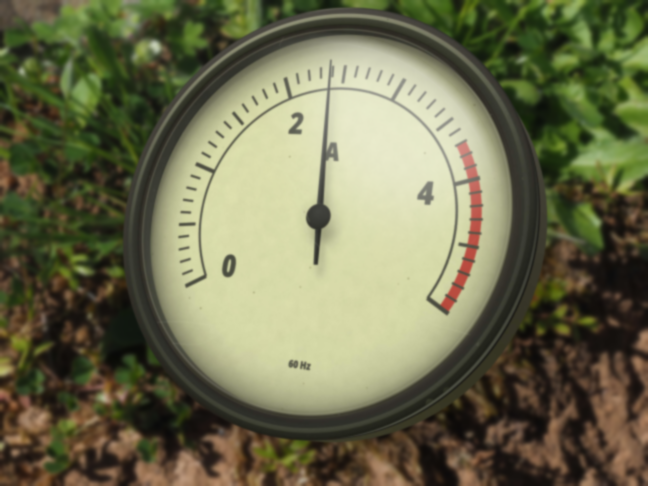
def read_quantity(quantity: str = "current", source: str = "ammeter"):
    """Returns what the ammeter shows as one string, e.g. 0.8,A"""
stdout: 2.4,A
